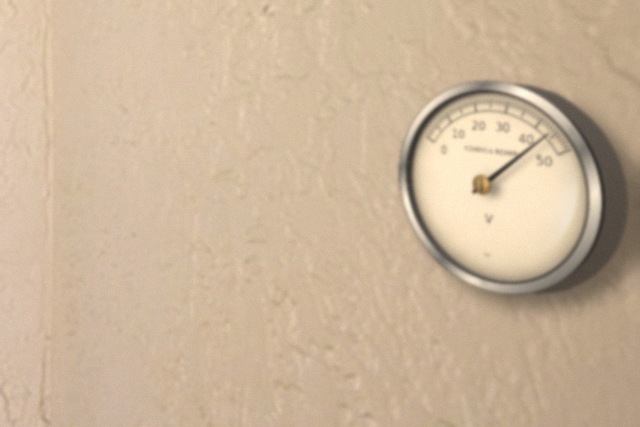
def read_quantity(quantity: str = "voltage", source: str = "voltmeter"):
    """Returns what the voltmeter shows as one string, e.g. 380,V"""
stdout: 45,V
